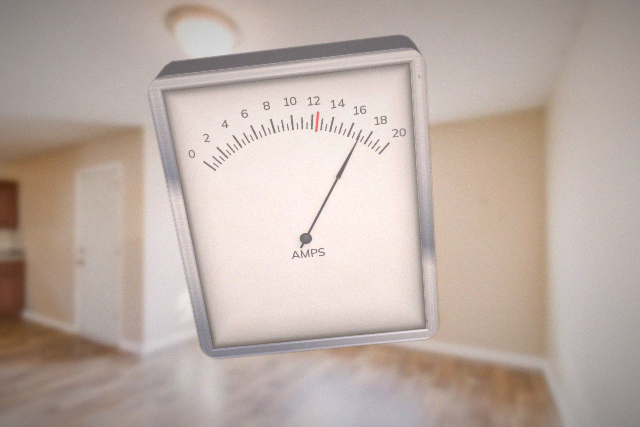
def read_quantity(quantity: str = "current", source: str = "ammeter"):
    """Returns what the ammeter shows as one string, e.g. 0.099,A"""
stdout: 17,A
